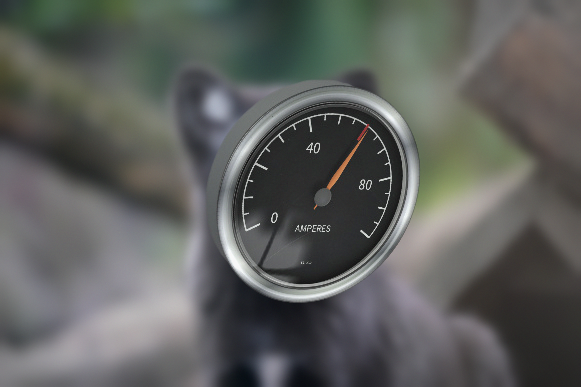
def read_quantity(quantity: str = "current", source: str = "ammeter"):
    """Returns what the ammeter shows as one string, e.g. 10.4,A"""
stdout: 60,A
